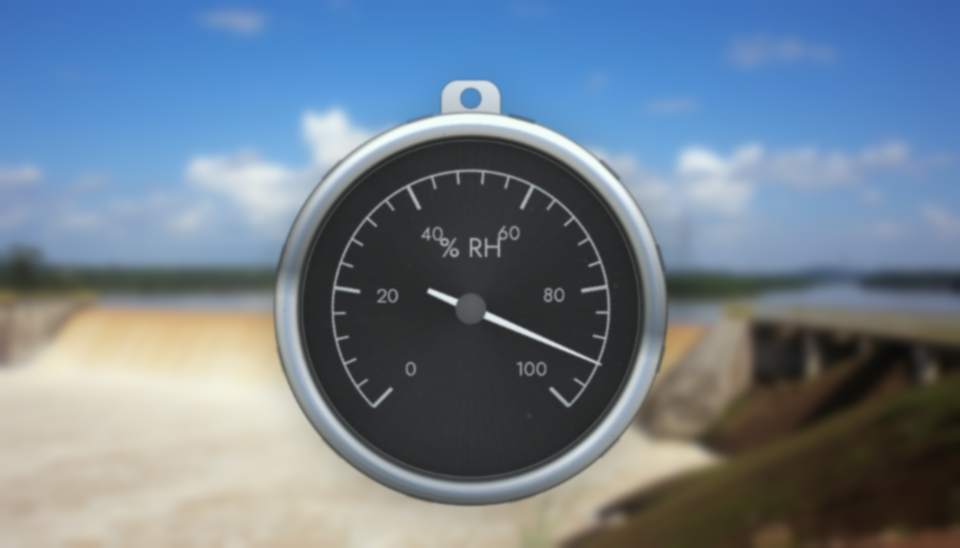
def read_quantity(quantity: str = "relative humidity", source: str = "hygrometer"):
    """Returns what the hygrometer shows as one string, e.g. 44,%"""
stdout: 92,%
